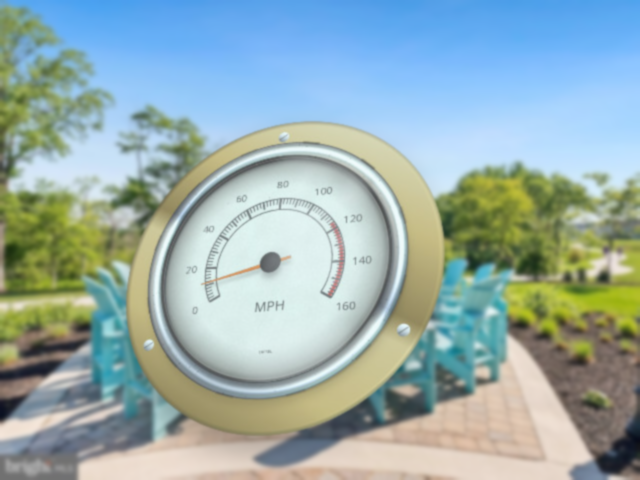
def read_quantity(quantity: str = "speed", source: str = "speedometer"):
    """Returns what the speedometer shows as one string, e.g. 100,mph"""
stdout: 10,mph
